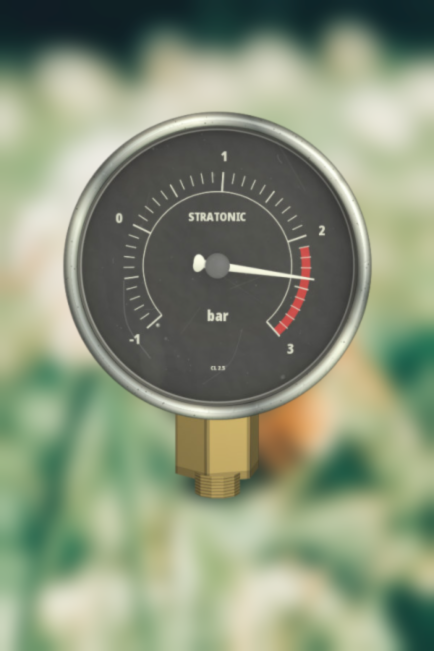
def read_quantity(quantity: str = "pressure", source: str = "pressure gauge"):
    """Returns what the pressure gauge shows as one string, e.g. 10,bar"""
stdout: 2.4,bar
